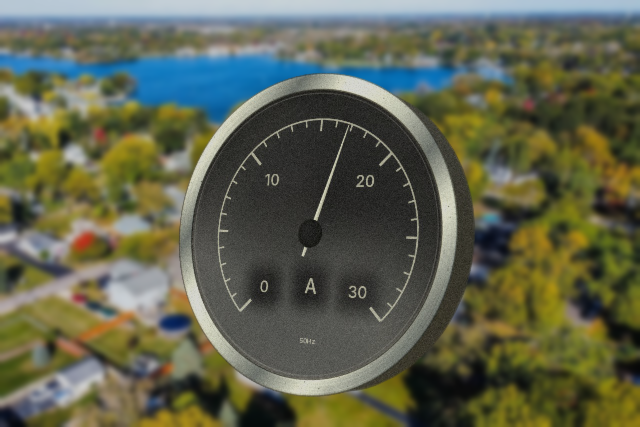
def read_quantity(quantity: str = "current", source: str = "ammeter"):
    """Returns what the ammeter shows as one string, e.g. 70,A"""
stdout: 17,A
